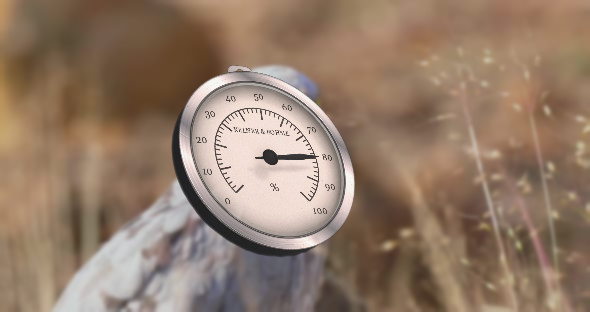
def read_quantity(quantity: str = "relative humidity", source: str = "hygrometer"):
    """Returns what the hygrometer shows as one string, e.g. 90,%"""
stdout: 80,%
